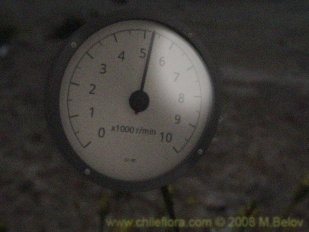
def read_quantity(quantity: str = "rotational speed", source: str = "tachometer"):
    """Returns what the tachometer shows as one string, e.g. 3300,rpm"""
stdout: 5250,rpm
